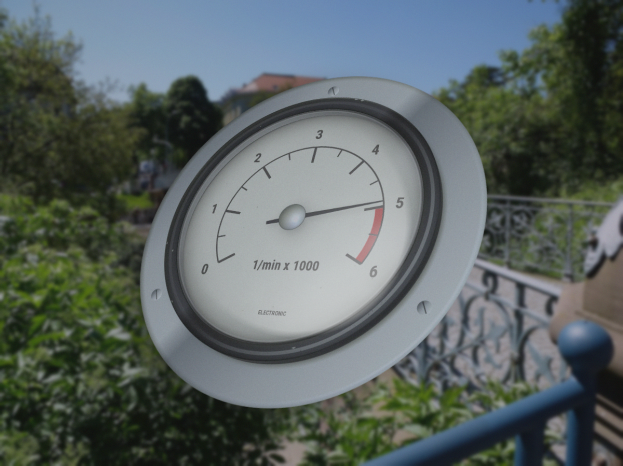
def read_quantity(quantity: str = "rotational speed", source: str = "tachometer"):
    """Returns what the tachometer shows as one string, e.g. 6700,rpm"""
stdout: 5000,rpm
